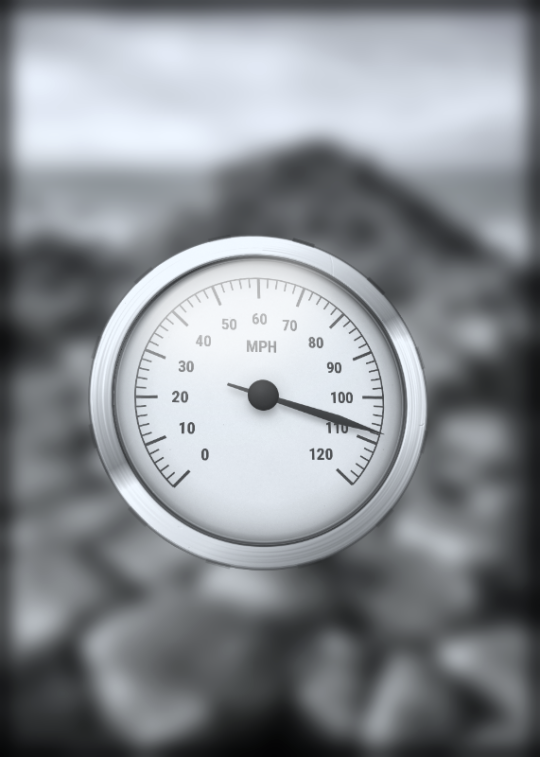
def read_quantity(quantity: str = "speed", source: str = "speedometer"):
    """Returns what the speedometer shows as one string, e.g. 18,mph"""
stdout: 108,mph
